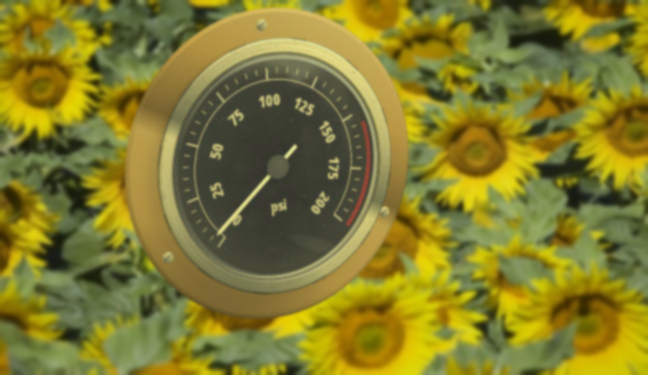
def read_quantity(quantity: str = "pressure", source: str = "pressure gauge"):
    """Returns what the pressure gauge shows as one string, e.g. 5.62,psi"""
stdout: 5,psi
